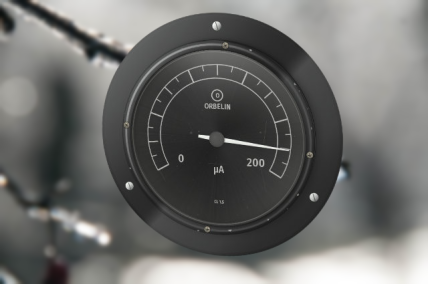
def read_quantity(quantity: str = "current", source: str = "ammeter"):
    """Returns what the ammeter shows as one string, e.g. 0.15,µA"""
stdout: 180,µA
